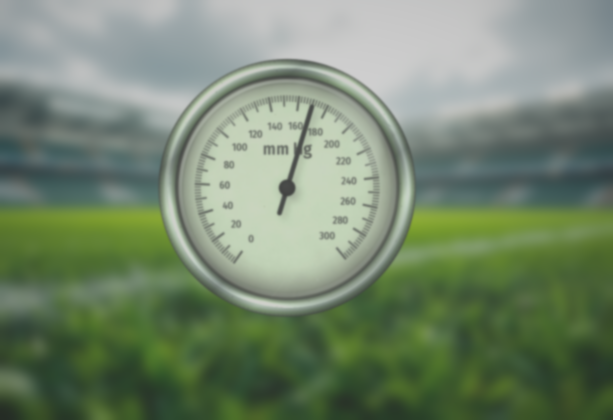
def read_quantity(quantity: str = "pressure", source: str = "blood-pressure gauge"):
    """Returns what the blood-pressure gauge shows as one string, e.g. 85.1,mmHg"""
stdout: 170,mmHg
